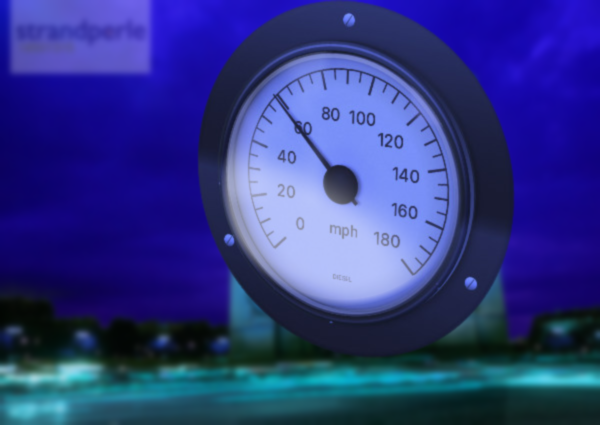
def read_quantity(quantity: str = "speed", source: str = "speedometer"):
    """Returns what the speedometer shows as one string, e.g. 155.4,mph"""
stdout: 60,mph
